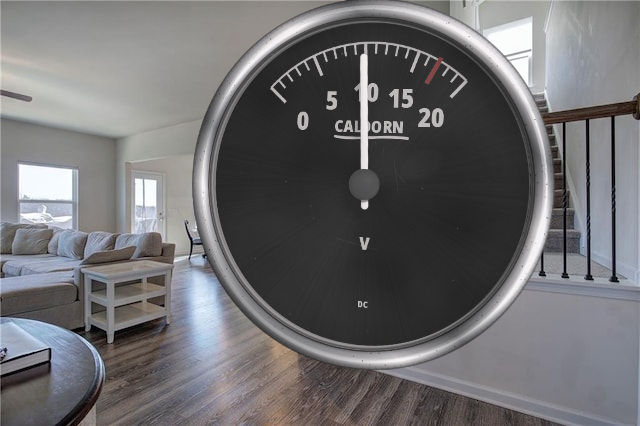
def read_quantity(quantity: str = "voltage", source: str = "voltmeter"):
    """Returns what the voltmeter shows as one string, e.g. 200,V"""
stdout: 10,V
